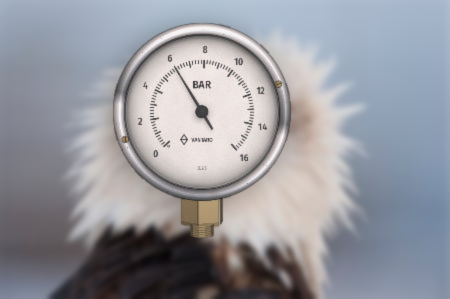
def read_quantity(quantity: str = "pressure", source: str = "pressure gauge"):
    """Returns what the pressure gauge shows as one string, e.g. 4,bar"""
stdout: 6,bar
